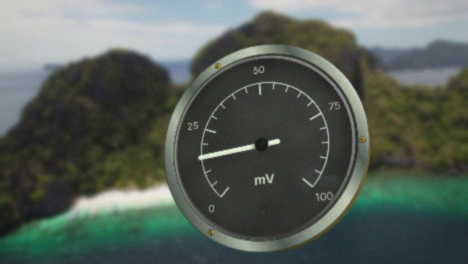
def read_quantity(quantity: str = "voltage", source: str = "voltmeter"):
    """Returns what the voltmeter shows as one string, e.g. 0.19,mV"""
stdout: 15,mV
